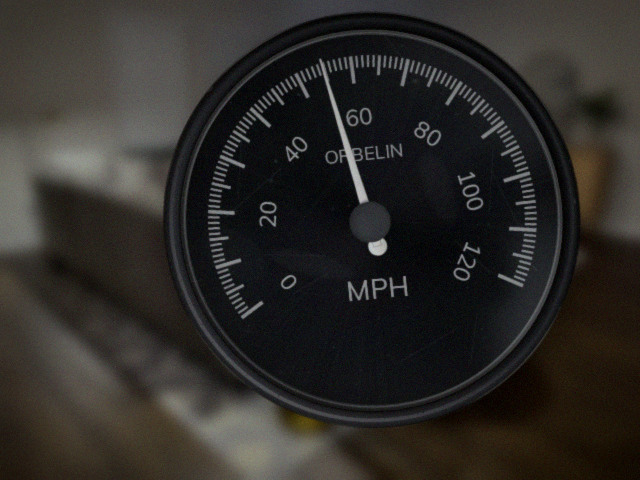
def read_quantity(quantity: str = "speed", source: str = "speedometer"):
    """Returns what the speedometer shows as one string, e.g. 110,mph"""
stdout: 55,mph
